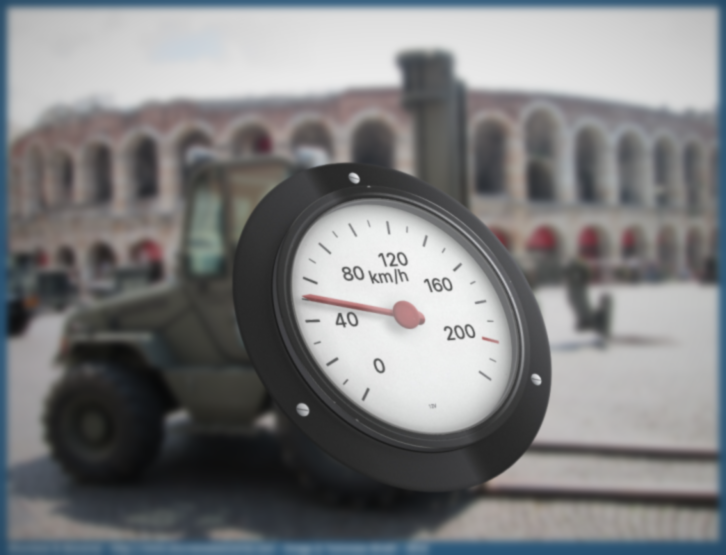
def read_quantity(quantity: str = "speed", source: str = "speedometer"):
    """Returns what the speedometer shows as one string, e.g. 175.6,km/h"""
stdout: 50,km/h
